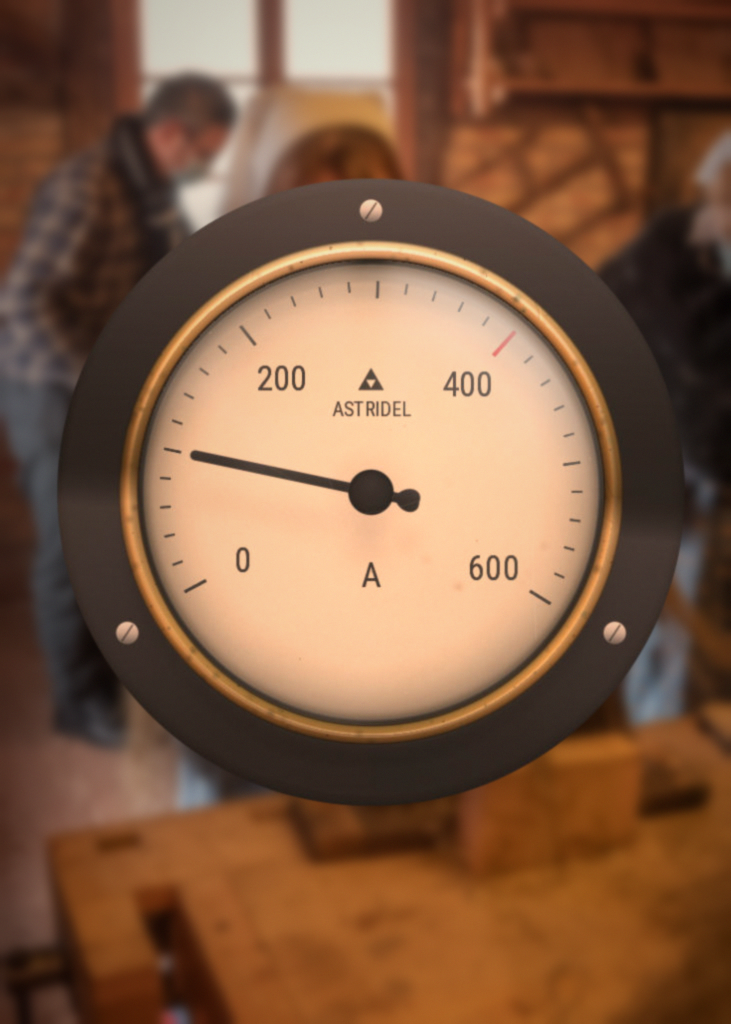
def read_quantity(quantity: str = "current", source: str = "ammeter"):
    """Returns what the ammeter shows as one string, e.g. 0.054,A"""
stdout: 100,A
